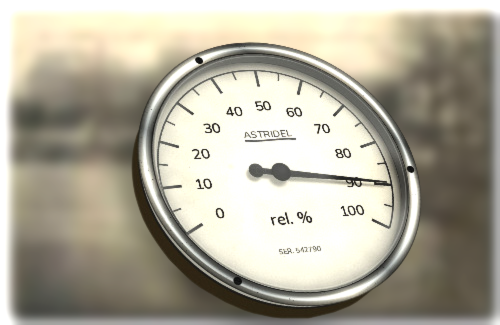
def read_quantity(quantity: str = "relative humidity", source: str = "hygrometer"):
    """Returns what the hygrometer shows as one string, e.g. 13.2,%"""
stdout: 90,%
